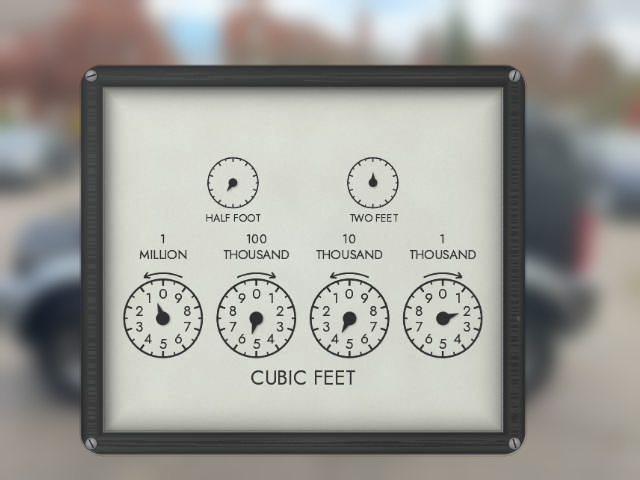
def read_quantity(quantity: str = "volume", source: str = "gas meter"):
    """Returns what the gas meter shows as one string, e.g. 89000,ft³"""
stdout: 54200,ft³
